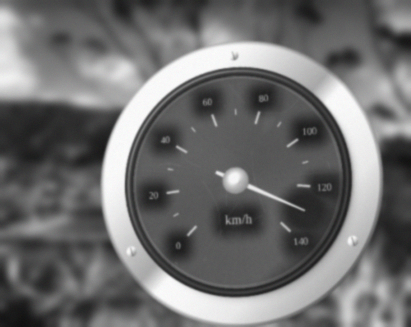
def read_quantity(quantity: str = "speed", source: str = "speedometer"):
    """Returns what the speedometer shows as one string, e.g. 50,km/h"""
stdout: 130,km/h
